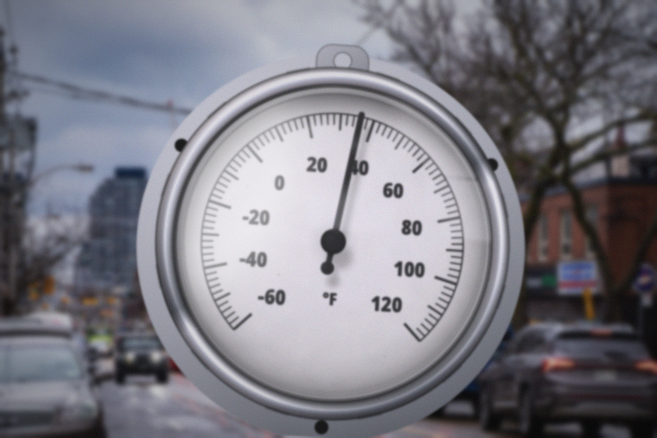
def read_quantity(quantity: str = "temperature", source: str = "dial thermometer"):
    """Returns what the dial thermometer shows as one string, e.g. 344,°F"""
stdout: 36,°F
